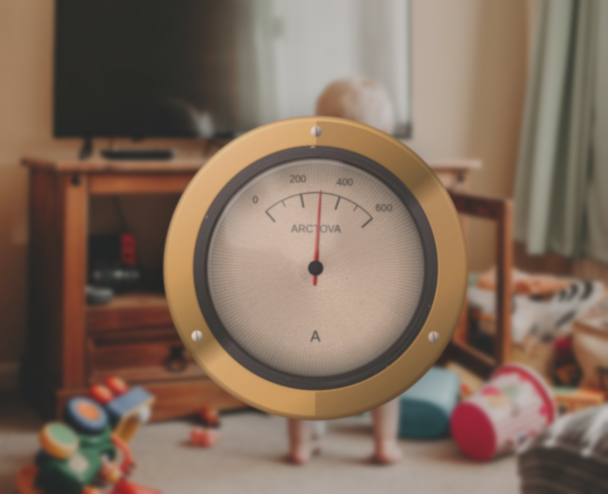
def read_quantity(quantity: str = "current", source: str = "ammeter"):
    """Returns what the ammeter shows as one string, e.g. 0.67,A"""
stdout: 300,A
